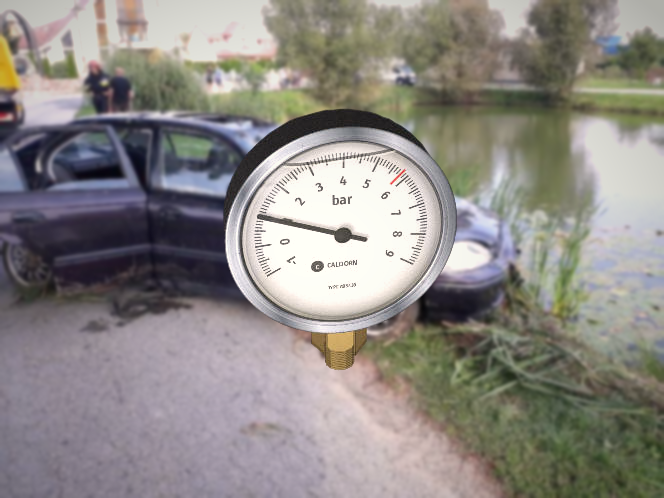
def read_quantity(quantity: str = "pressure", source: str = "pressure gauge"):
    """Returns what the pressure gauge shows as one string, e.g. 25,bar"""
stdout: 1,bar
